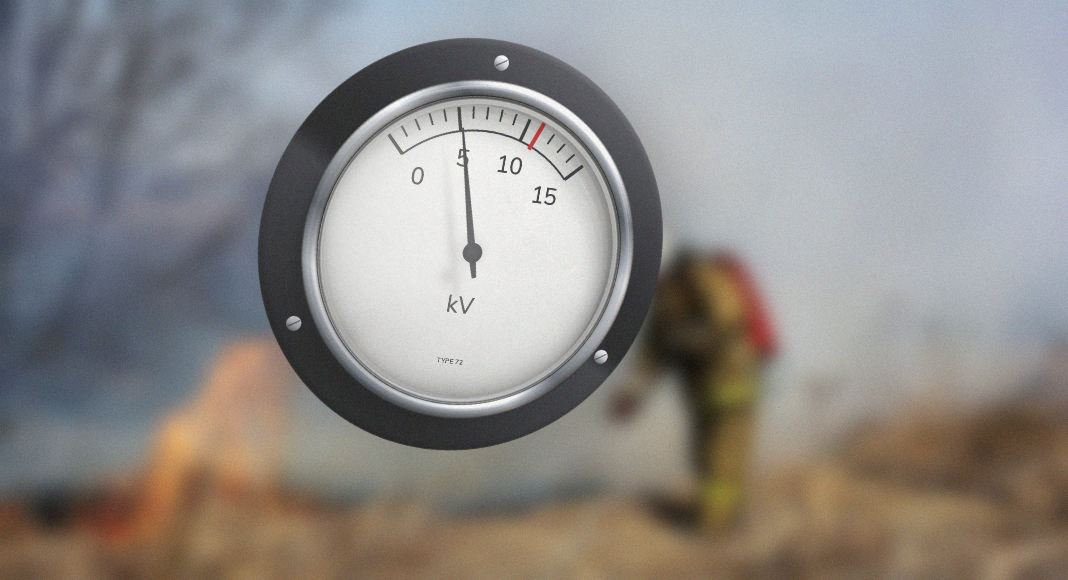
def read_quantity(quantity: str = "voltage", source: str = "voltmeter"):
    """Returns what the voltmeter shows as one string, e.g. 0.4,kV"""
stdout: 5,kV
